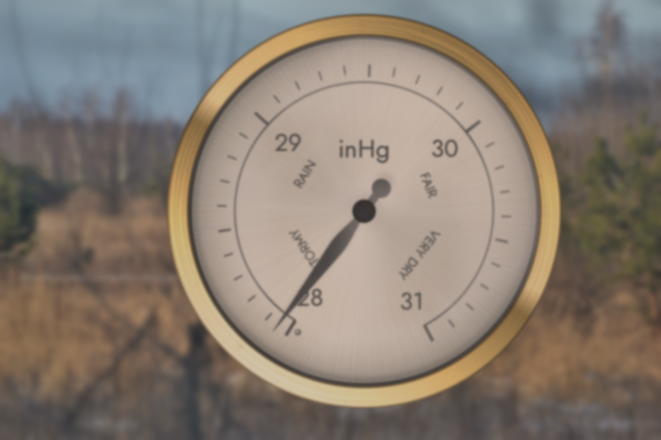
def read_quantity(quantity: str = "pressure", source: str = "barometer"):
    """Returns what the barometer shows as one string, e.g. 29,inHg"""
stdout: 28.05,inHg
